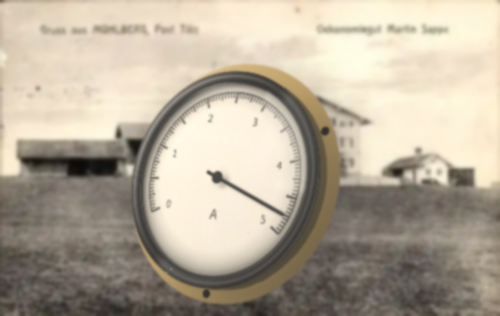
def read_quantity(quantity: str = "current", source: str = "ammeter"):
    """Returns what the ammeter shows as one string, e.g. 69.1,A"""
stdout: 4.75,A
